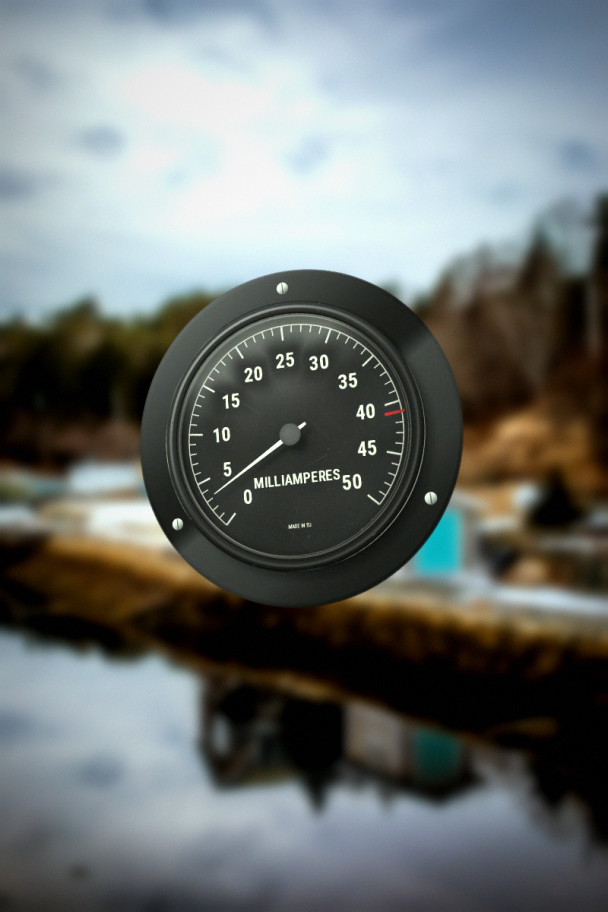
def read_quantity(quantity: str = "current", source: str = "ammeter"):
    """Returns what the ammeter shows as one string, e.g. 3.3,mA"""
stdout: 3,mA
